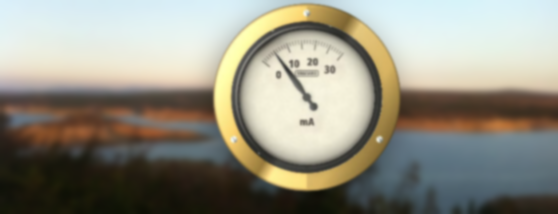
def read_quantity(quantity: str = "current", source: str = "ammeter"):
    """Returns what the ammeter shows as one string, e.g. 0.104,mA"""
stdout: 5,mA
